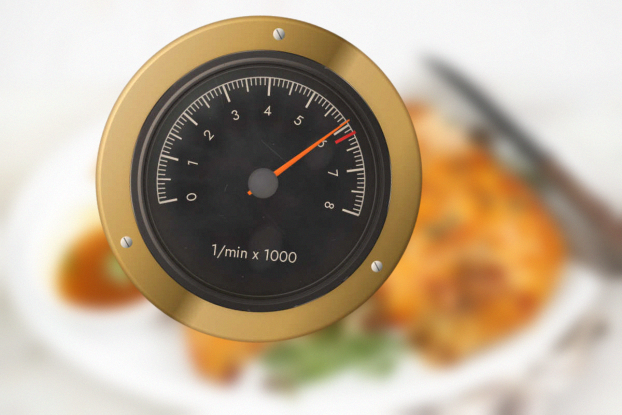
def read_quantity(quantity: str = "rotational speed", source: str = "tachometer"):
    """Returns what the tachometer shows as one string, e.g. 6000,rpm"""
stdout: 5900,rpm
